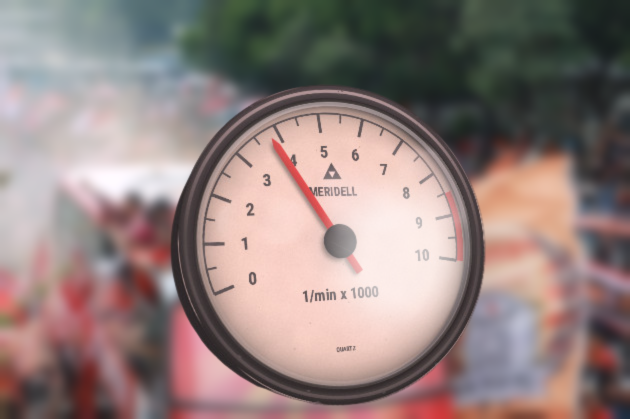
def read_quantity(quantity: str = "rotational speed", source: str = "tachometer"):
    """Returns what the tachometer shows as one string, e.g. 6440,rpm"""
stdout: 3750,rpm
